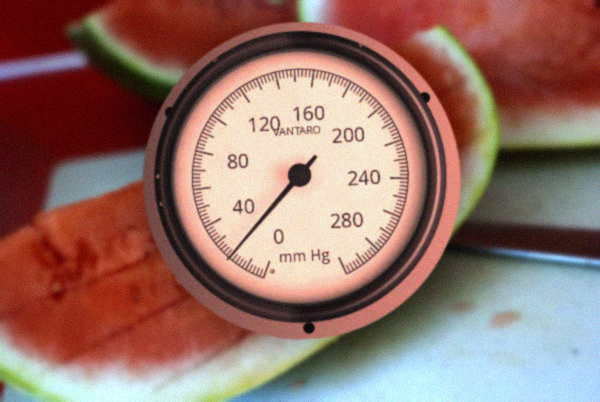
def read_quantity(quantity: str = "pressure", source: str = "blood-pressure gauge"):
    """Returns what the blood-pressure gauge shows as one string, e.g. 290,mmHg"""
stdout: 20,mmHg
